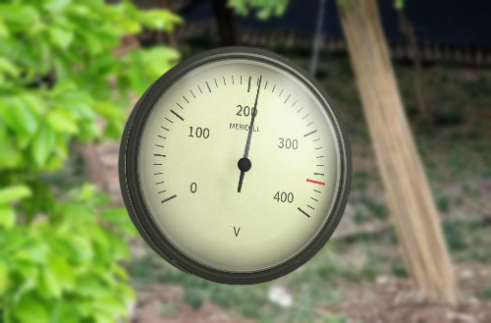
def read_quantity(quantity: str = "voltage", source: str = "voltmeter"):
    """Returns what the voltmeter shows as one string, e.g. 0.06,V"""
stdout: 210,V
